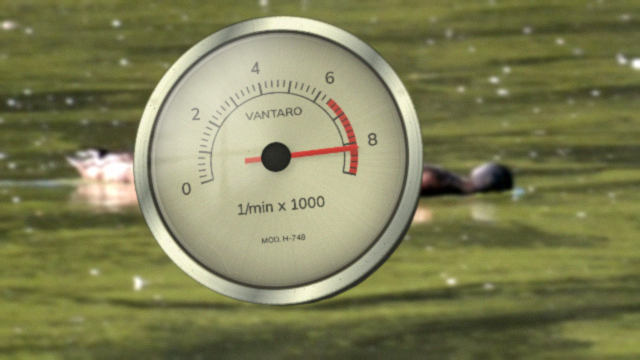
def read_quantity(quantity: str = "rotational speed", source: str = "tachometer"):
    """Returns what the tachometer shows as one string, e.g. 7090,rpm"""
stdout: 8200,rpm
